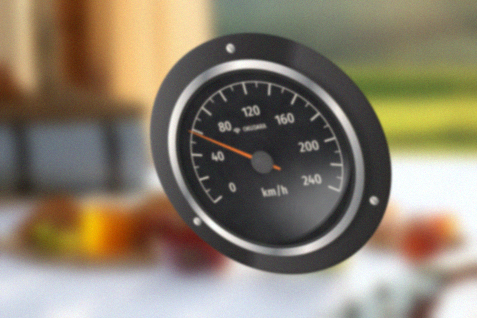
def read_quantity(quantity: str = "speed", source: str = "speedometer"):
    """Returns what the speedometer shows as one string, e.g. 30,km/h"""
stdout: 60,km/h
